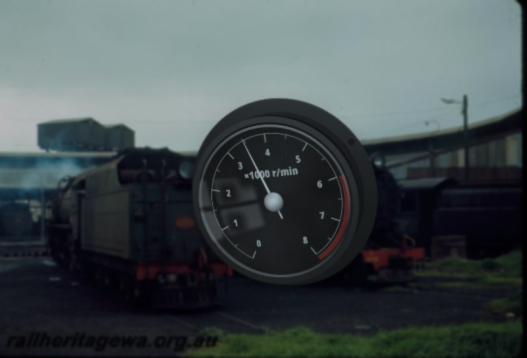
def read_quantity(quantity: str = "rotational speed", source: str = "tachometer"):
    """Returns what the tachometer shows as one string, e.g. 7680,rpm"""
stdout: 3500,rpm
